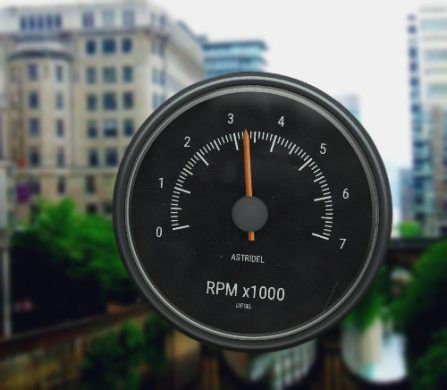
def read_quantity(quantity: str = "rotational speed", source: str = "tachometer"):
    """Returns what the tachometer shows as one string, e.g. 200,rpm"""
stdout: 3300,rpm
